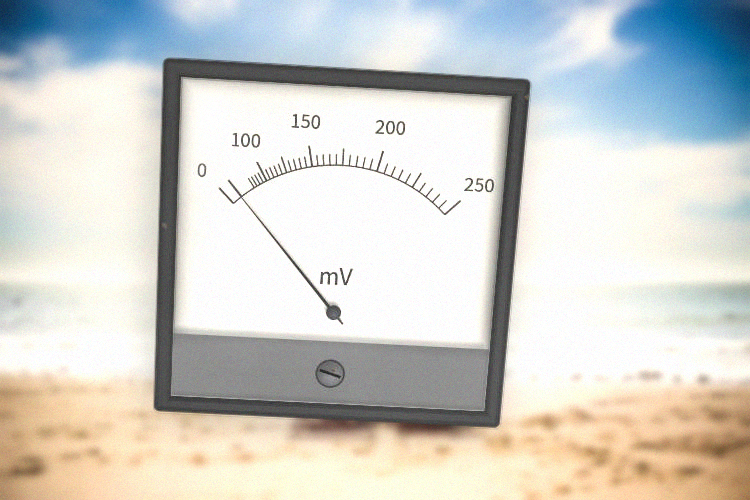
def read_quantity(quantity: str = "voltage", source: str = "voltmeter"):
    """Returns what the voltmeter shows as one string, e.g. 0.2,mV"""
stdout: 50,mV
